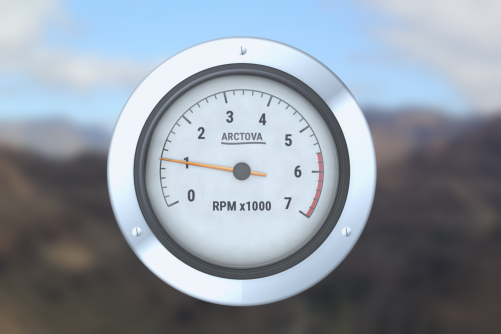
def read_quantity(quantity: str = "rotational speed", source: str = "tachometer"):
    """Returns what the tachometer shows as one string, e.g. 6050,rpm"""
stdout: 1000,rpm
